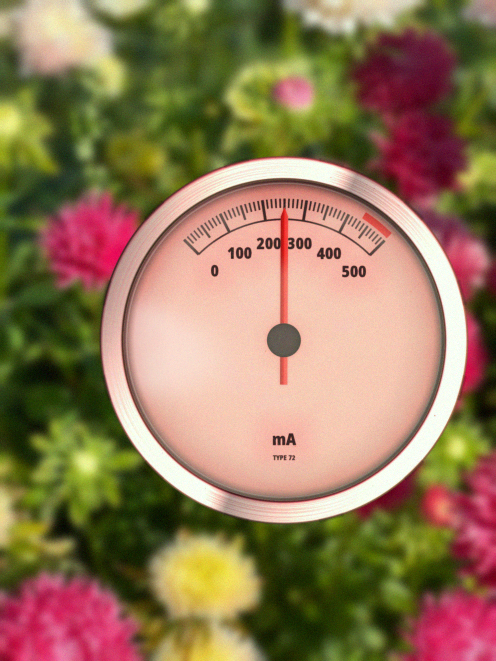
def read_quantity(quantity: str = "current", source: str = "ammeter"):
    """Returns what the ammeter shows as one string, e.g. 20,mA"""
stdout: 250,mA
